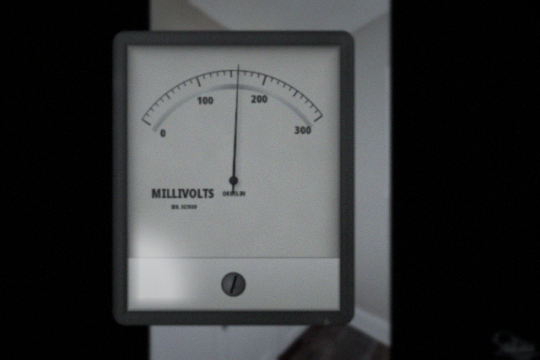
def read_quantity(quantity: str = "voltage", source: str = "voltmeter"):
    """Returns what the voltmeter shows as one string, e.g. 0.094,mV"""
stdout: 160,mV
